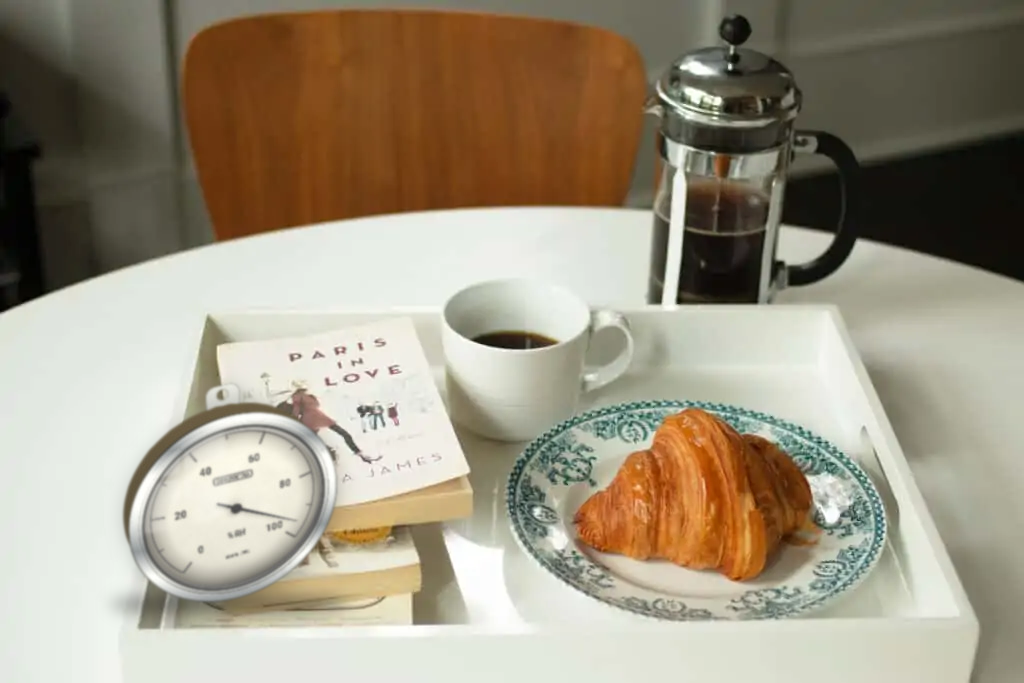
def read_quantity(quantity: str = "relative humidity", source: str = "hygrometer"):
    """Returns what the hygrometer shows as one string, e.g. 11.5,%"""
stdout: 95,%
